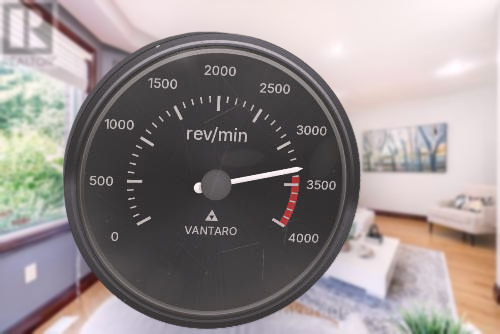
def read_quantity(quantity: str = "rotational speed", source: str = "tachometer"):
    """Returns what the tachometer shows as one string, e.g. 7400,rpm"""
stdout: 3300,rpm
